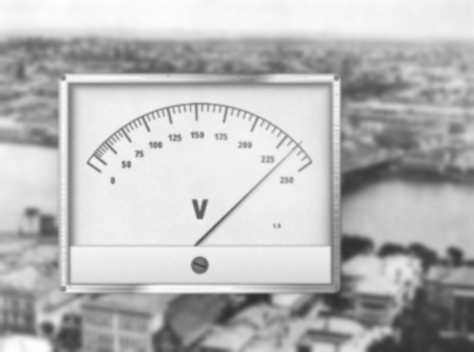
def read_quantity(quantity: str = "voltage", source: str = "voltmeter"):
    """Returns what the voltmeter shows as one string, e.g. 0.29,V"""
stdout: 235,V
